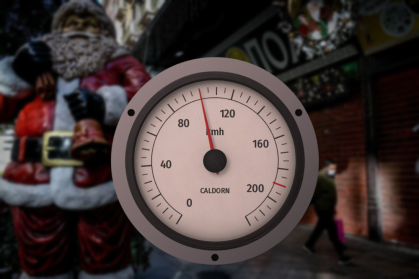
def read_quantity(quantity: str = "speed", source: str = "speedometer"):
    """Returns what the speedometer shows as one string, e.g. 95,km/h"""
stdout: 100,km/h
